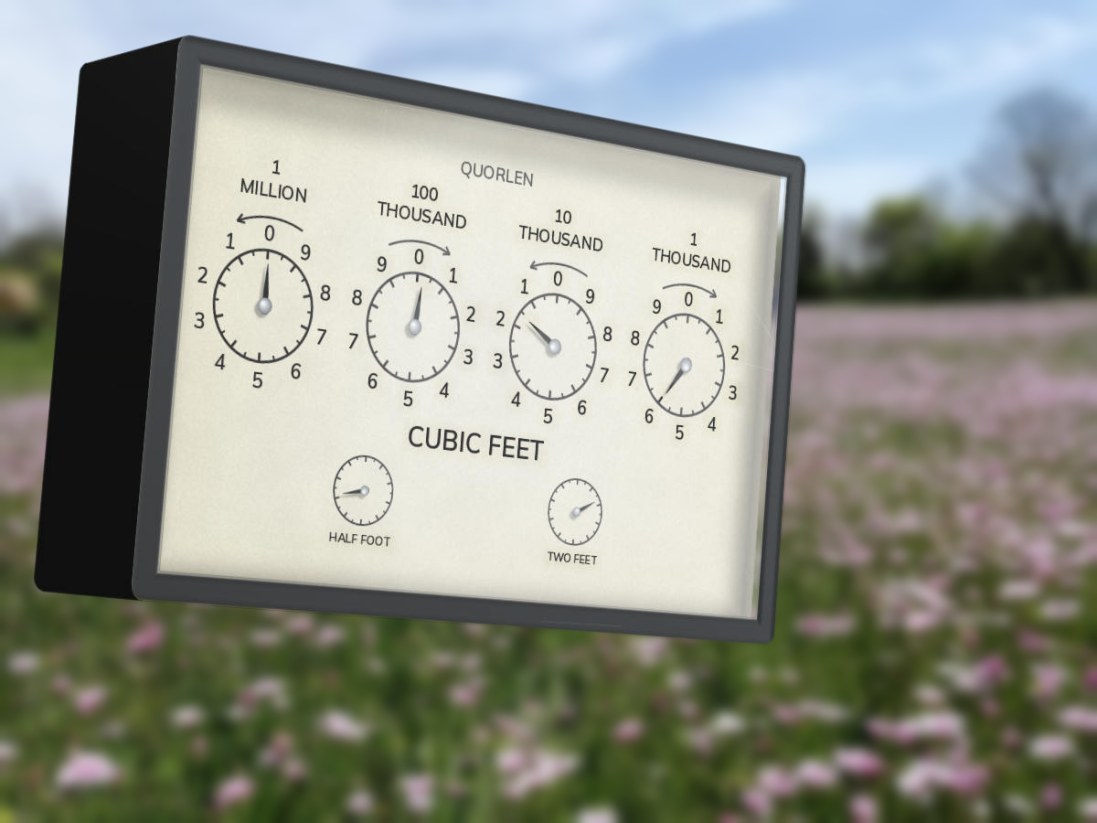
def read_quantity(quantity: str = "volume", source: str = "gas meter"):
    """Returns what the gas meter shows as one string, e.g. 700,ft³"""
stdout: 1600,ft³
